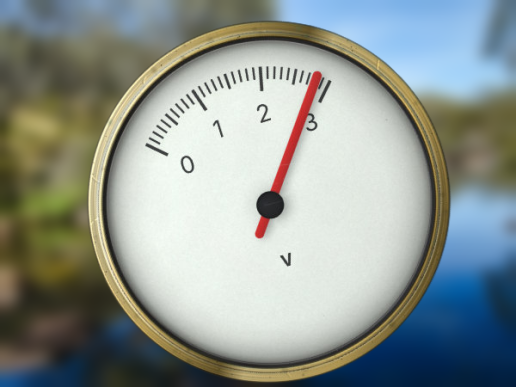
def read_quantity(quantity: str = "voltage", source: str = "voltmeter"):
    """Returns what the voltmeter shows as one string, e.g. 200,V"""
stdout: 2.8,V
